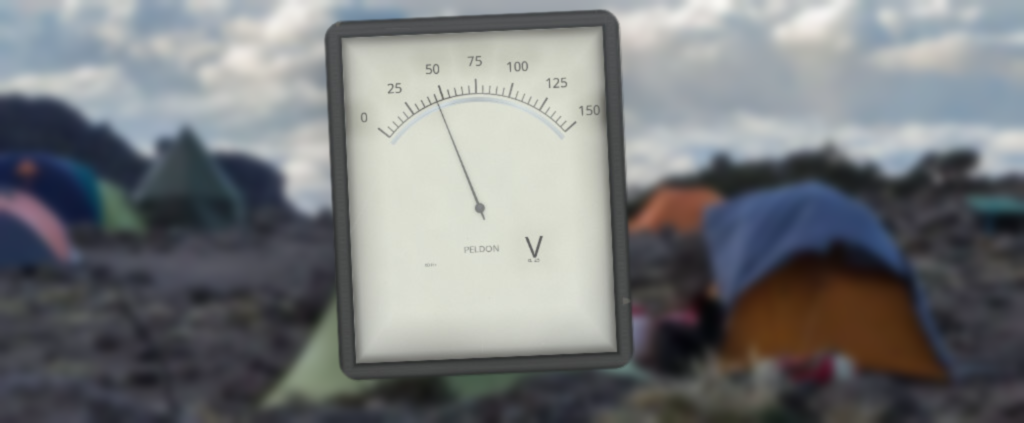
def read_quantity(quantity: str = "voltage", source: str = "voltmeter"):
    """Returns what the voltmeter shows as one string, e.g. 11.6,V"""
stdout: 45,V
